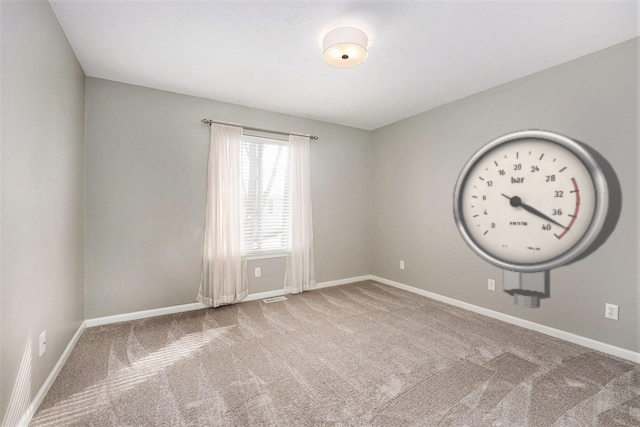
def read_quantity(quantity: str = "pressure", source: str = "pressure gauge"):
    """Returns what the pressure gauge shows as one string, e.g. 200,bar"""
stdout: 38,bar
